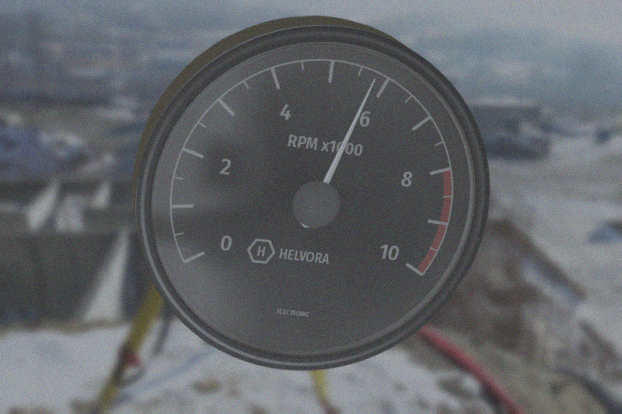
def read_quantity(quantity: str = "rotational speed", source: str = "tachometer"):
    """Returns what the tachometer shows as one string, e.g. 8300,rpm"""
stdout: 5750,rpm
